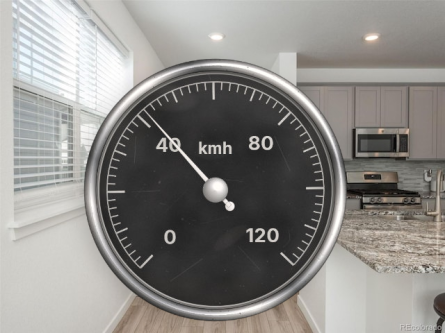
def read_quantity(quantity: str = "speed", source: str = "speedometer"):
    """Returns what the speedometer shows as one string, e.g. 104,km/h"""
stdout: 42,km/h
